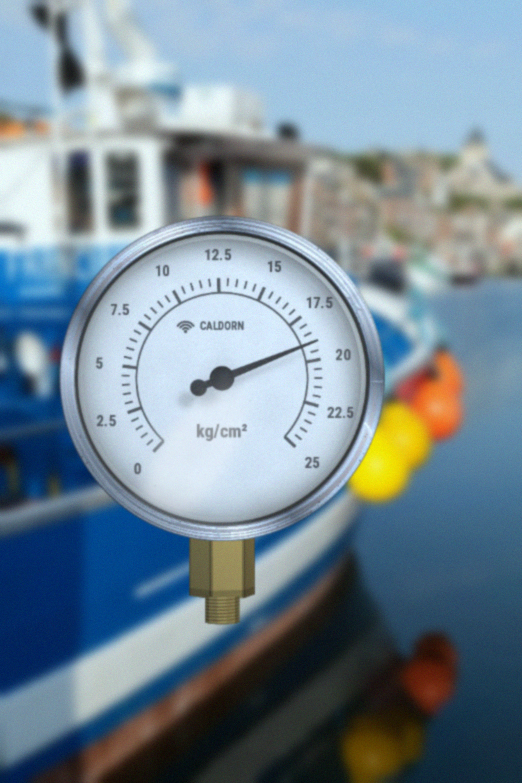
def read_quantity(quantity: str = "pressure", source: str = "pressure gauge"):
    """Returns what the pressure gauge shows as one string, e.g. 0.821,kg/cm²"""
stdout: 19,kg/cm²
